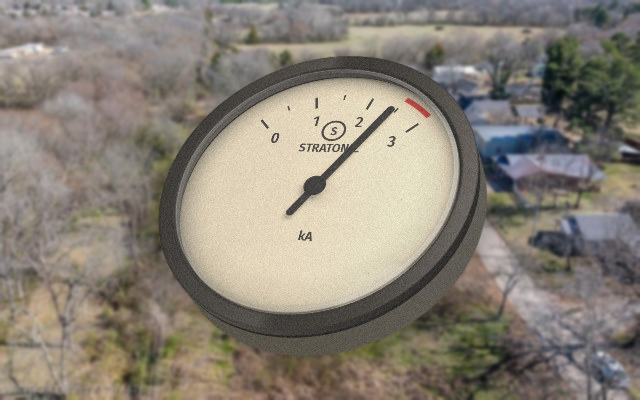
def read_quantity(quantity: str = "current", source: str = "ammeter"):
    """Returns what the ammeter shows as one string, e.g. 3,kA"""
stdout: 2.5,kA
